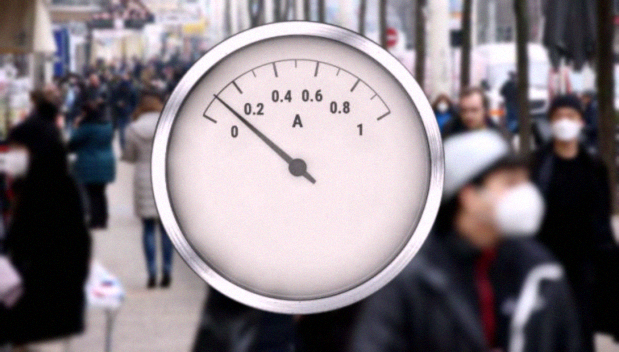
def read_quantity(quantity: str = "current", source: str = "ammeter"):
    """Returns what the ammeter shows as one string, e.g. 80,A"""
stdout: 0.1,A
